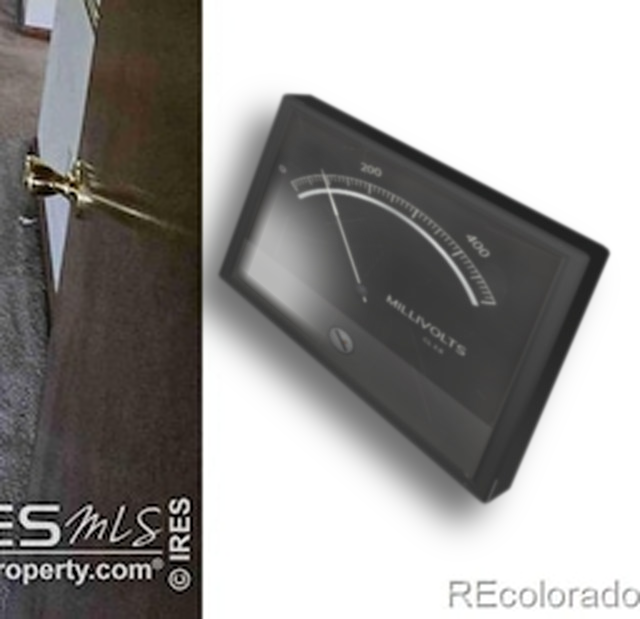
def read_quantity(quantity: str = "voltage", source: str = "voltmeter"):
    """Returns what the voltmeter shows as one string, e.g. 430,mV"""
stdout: 100,mV
